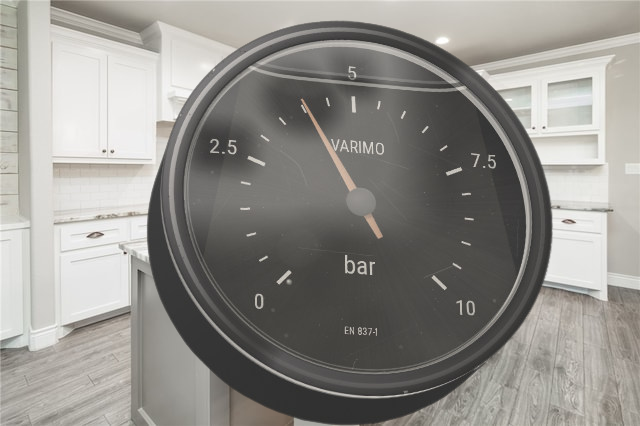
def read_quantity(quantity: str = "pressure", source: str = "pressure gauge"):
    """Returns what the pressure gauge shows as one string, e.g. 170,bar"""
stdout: 4,bar
